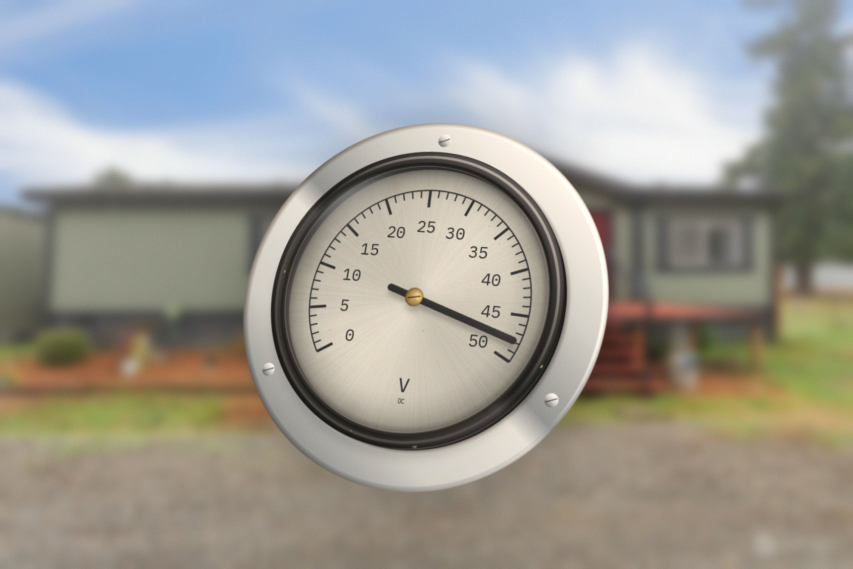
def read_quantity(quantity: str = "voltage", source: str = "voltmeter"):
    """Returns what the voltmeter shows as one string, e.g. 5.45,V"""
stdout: 48,V
